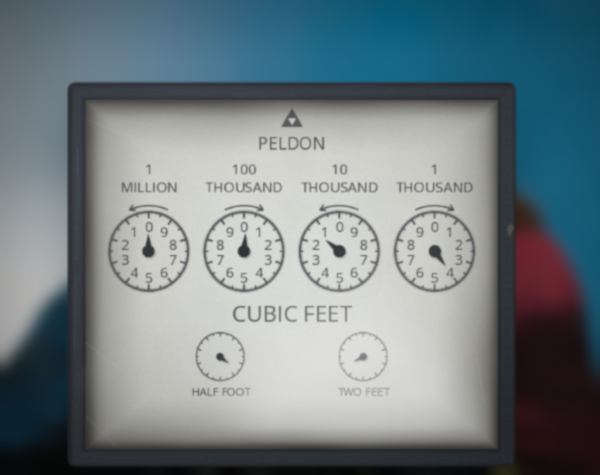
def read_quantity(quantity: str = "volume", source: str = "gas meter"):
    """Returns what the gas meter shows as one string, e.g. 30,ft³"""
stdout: 1400,ft³
